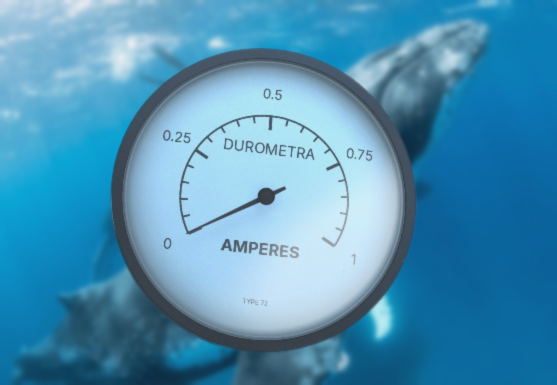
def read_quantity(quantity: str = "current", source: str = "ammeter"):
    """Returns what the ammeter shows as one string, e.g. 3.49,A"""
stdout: 0,A
